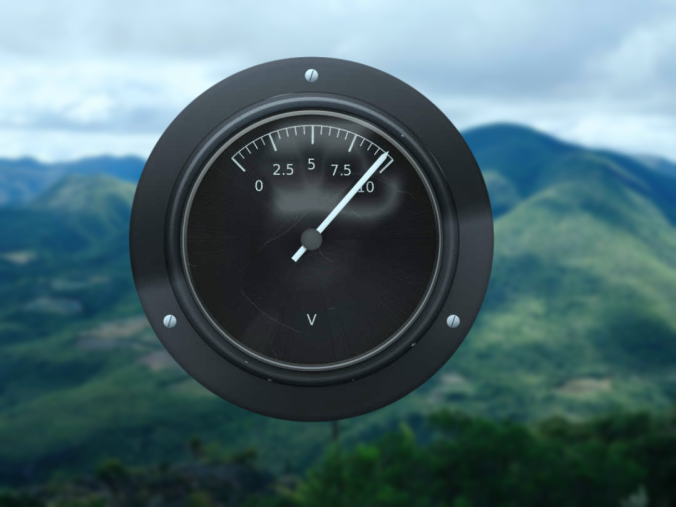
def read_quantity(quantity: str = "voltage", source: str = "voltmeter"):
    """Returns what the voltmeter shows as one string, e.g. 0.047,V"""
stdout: 9.5,V
